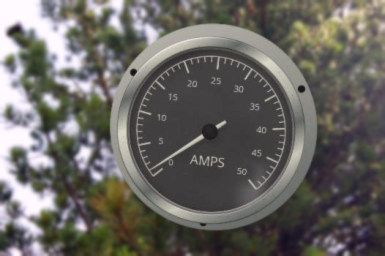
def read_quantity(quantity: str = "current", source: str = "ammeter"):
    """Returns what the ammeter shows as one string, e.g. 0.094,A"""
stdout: 1,A
